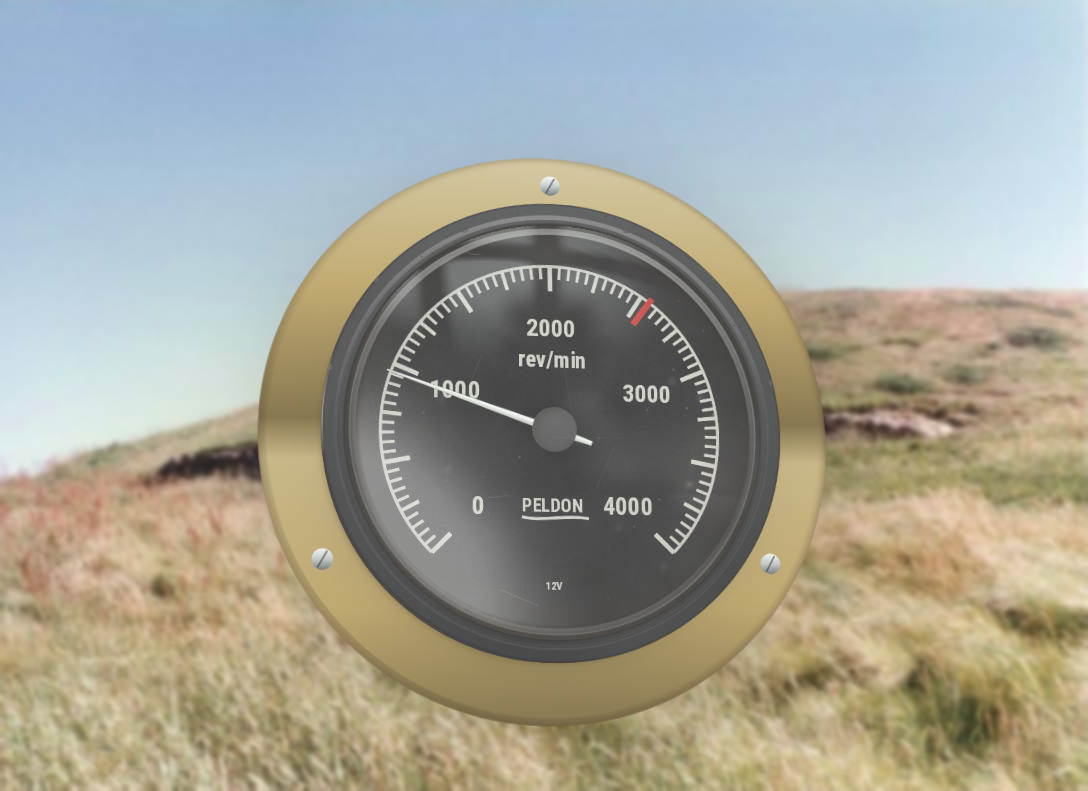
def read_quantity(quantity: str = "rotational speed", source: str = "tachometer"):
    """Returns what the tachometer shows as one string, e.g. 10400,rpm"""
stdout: 950,rpm
